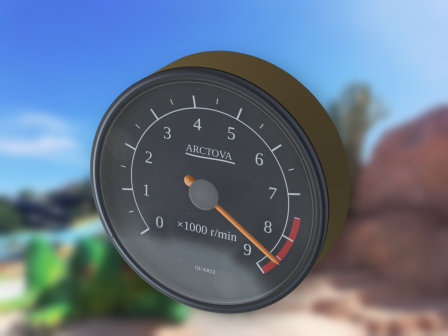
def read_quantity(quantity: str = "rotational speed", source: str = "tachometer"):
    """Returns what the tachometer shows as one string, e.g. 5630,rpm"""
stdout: 8500,rpm
